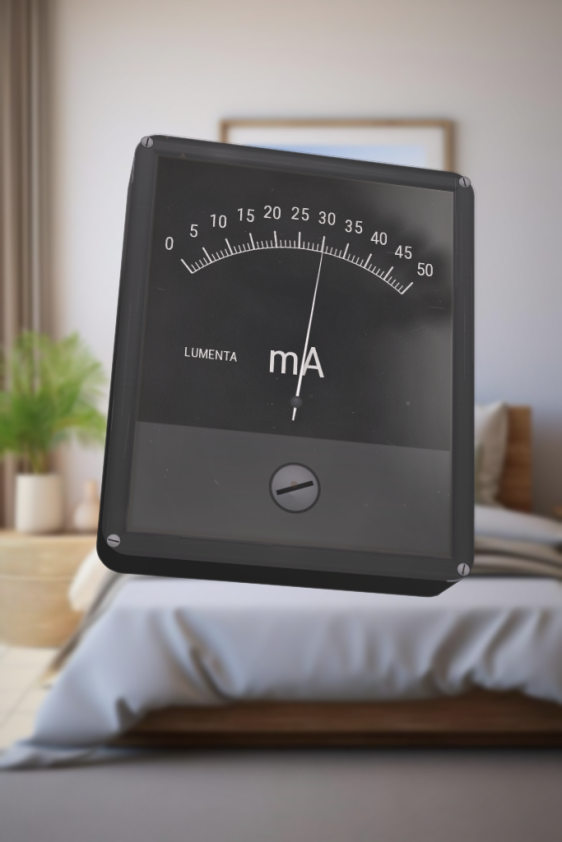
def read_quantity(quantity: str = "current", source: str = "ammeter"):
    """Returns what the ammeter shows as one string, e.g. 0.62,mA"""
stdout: 30,mA
